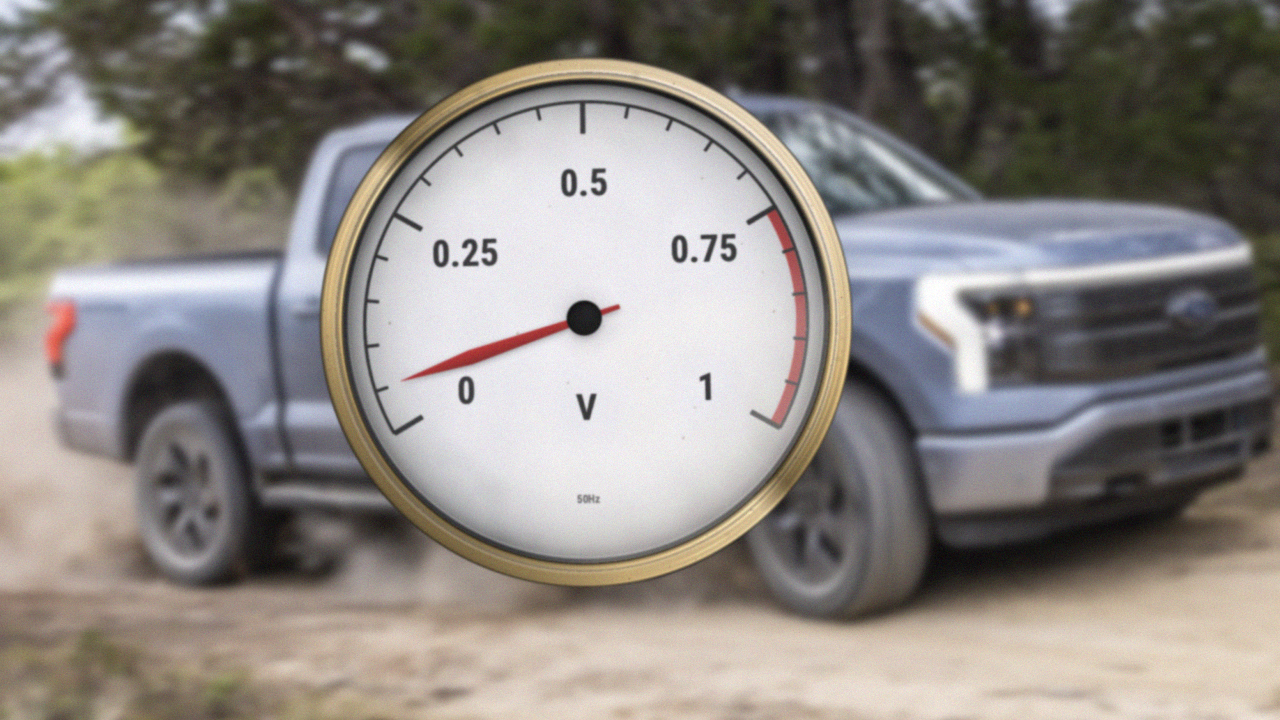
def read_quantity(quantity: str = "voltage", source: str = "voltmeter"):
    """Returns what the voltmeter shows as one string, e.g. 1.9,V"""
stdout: 0.05,V
